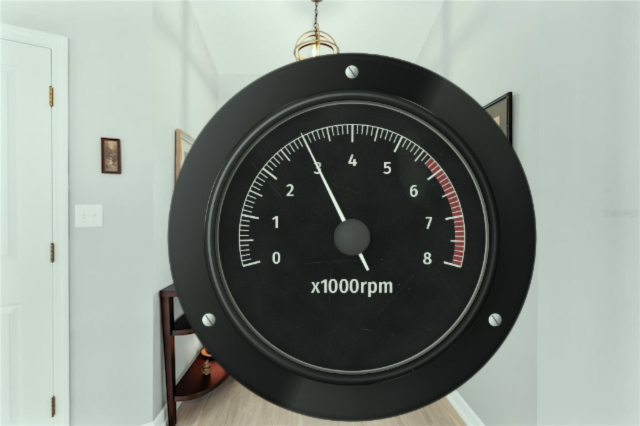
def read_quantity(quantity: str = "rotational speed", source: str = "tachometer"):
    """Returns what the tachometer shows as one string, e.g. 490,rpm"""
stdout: 3000,rpm
